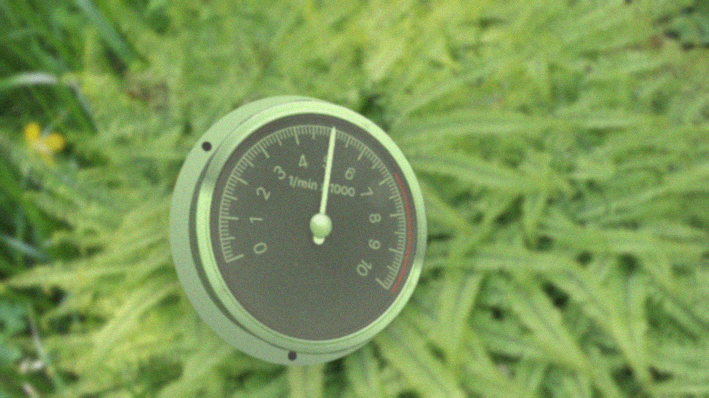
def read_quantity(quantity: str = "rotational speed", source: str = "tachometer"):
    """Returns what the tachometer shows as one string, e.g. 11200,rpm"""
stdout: 5000,rpm
